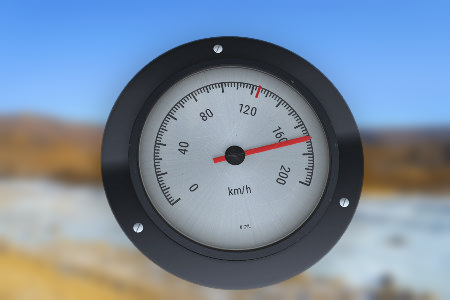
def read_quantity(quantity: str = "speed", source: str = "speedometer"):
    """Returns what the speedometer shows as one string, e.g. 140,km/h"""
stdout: 170,km/h
